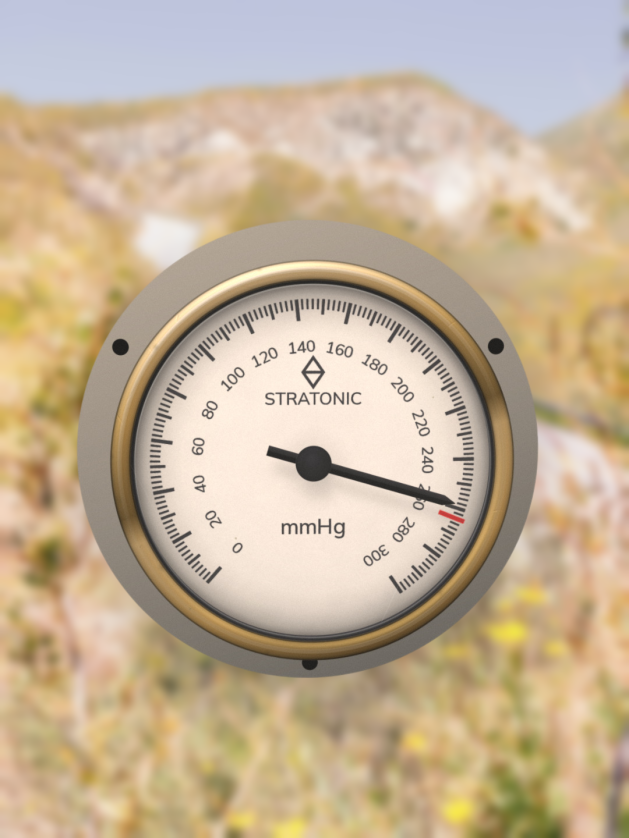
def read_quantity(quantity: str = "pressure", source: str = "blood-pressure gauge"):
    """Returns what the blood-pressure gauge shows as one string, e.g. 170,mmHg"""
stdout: 258,mmHg
